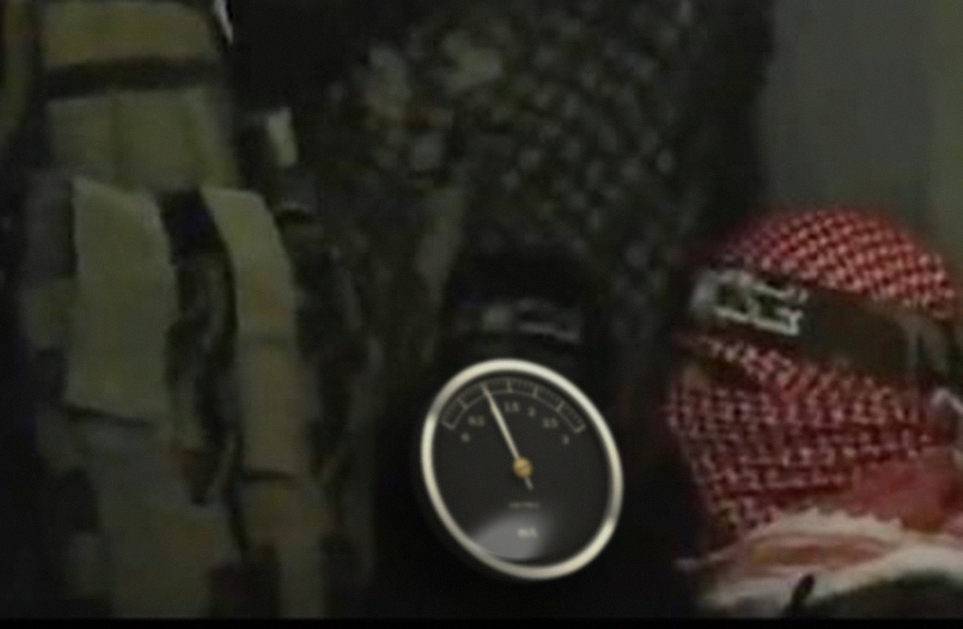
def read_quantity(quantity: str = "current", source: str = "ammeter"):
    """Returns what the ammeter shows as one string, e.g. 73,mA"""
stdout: 1,mA
